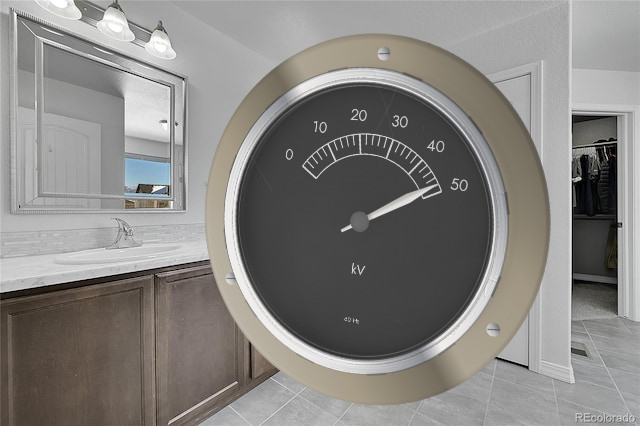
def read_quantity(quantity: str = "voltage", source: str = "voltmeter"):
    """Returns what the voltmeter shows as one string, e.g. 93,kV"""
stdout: 48,kV
